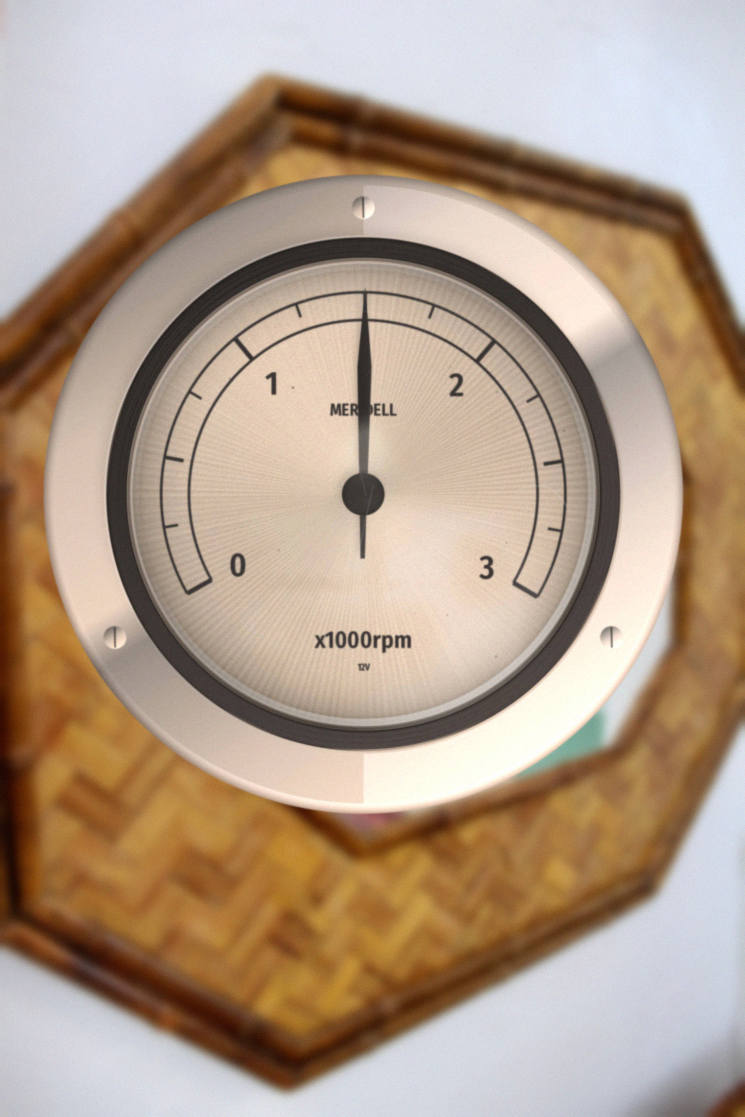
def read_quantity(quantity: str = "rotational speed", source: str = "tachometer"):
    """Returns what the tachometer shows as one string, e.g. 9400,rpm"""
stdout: 1500,rpm
